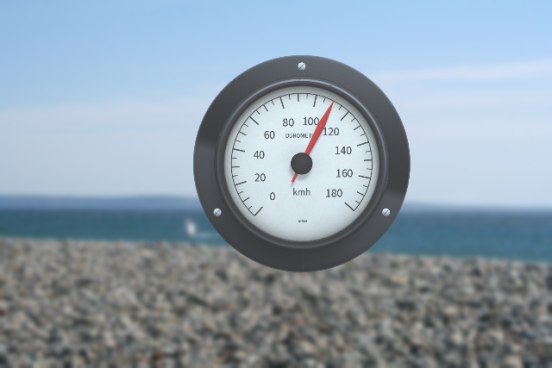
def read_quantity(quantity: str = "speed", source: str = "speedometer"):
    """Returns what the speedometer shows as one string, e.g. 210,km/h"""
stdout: 110,km/h
